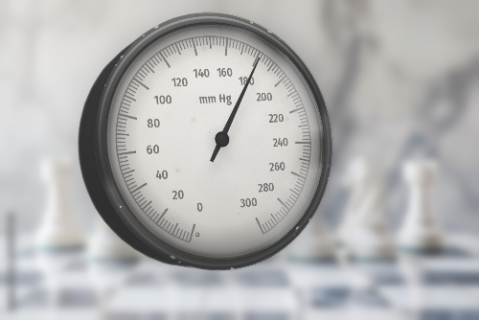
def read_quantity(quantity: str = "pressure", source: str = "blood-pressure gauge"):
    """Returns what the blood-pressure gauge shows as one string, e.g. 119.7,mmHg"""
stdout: 180,mmHg
